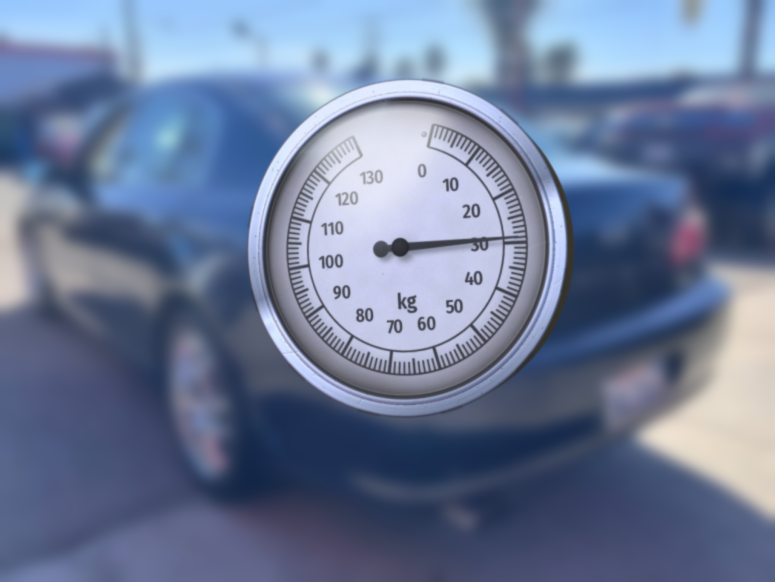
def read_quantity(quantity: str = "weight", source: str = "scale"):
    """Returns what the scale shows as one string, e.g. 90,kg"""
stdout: 29,kg
